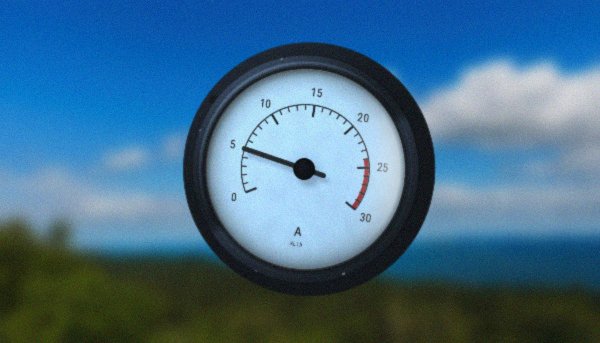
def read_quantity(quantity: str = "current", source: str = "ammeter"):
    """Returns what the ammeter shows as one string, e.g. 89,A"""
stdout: 5,A
